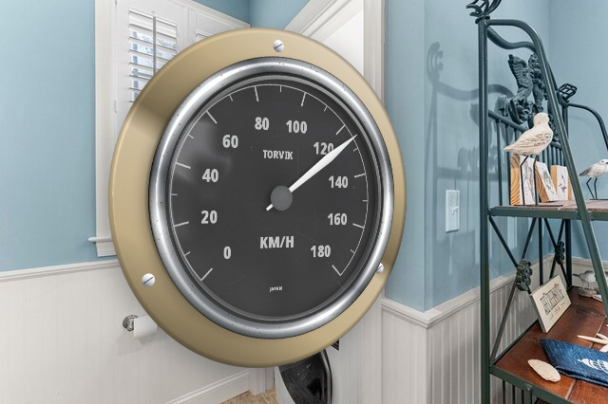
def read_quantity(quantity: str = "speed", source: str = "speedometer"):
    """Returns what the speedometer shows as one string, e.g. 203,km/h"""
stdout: 125,km/h
